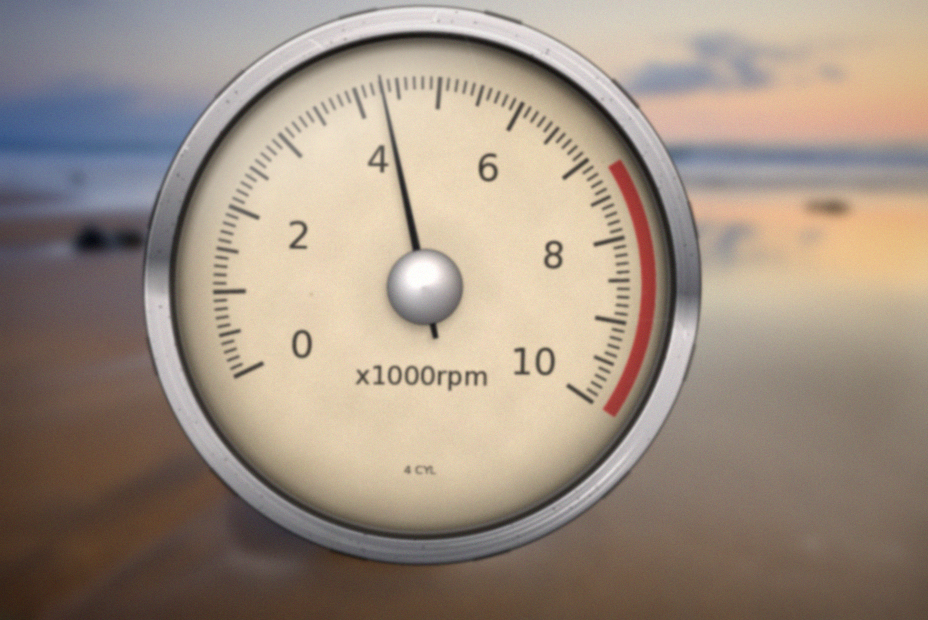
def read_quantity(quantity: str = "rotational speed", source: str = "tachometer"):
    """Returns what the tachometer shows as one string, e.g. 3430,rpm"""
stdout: 4300,rpm
